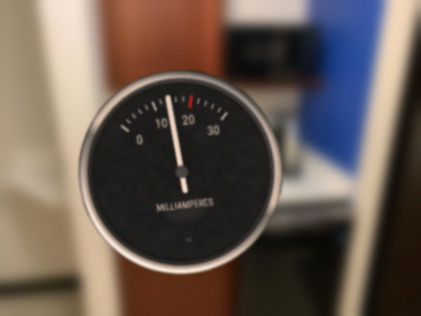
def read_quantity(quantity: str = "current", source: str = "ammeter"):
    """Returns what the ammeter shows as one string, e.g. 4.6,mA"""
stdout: 14,mA
